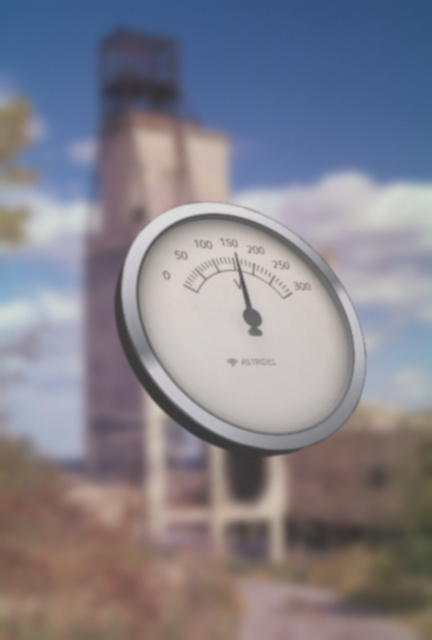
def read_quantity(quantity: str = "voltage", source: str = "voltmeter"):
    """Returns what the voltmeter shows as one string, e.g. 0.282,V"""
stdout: 150,V
